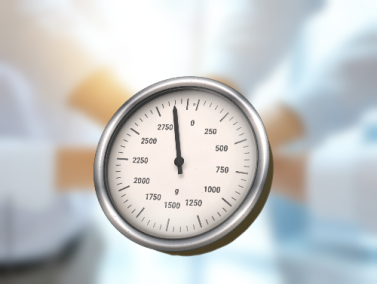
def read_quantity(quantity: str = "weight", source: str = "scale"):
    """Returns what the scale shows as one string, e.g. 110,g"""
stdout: 2900,g
